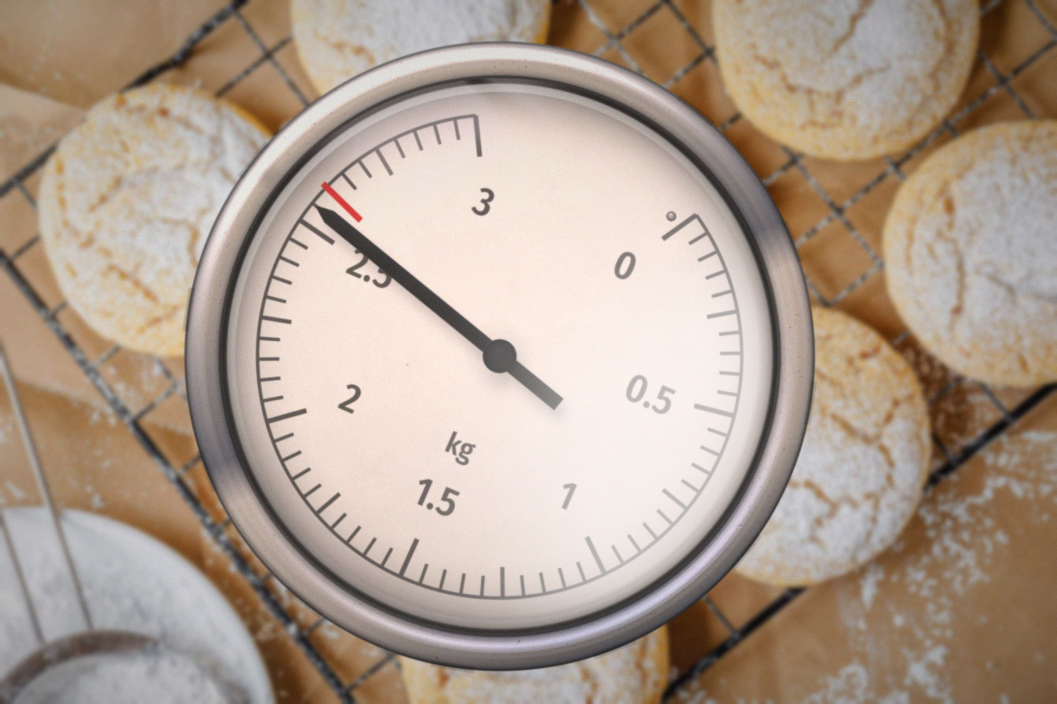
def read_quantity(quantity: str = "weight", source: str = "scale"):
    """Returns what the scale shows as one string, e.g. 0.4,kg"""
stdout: 2.55,kg
